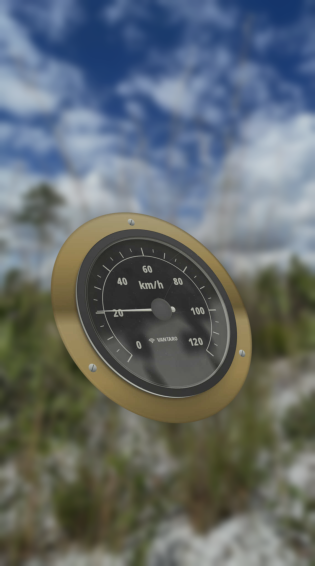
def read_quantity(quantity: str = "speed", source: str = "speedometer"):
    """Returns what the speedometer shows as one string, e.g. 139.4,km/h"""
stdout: 20,km/h
